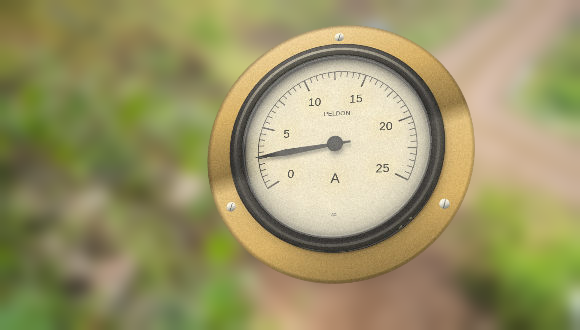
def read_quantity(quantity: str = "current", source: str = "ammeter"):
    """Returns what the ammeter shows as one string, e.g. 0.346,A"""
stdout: 2.5,A
